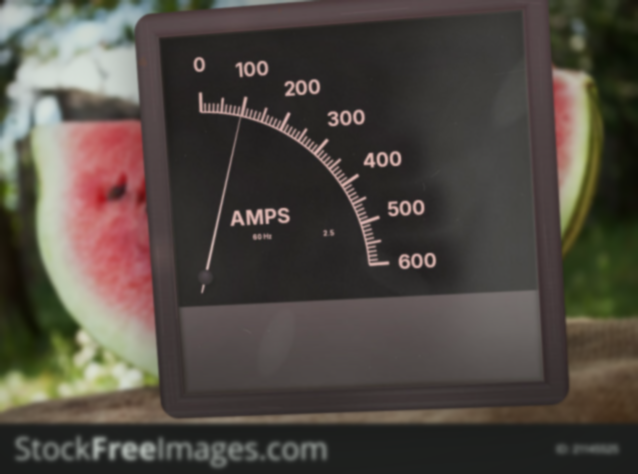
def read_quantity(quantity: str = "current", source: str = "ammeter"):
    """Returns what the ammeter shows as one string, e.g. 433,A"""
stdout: 100,A
